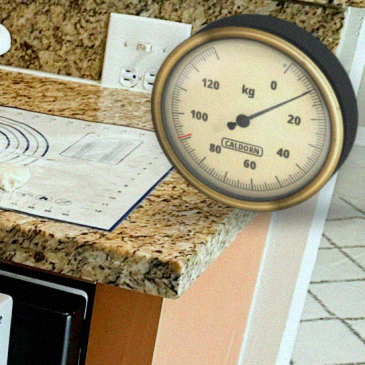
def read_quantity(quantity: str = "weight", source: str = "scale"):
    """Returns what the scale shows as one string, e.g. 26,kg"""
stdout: 10,kg
